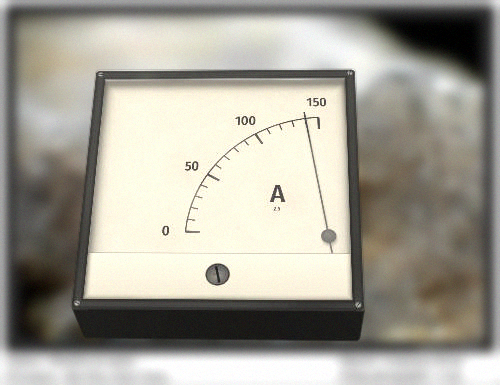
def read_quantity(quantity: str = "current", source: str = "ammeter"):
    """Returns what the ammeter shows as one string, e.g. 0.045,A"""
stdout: 140,A
